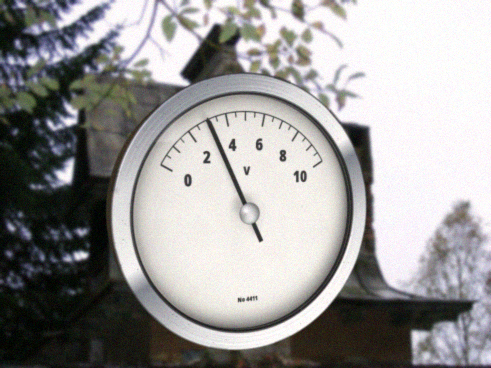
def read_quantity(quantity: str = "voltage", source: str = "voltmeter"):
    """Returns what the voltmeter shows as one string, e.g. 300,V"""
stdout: 3,V
